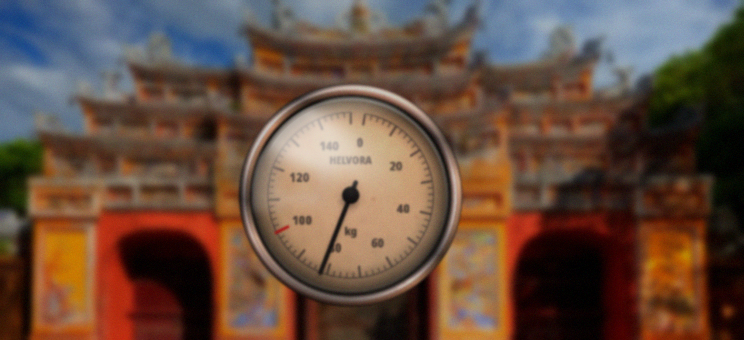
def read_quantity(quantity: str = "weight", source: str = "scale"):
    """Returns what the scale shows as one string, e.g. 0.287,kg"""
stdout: 82,kg
